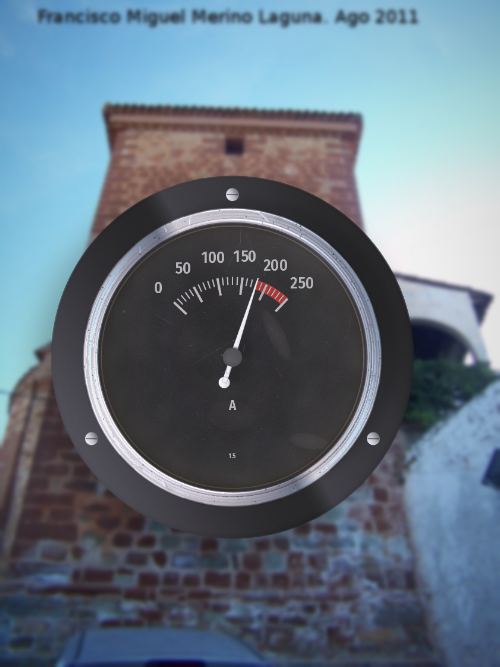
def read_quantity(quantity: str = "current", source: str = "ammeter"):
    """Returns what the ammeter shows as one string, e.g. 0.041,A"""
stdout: 180,A
